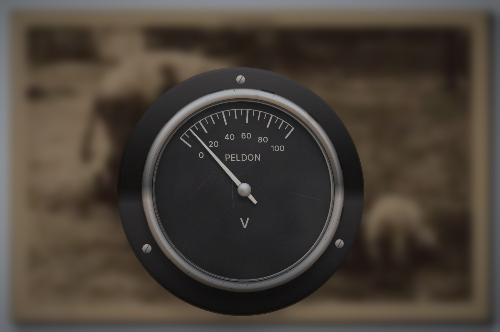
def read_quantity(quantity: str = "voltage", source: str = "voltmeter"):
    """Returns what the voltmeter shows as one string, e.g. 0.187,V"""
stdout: 10,V
